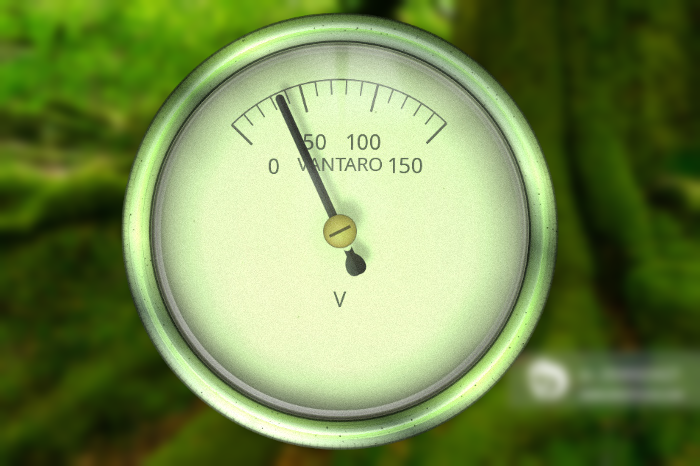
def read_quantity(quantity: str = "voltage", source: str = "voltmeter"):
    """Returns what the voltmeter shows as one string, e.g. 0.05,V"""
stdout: 35,V
